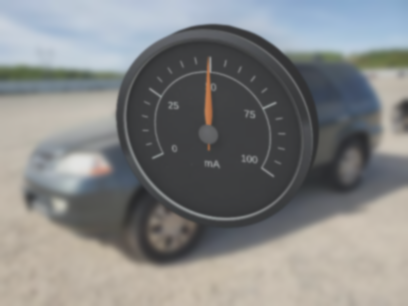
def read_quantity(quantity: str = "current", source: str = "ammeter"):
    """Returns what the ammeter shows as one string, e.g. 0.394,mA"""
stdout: 50,mA
